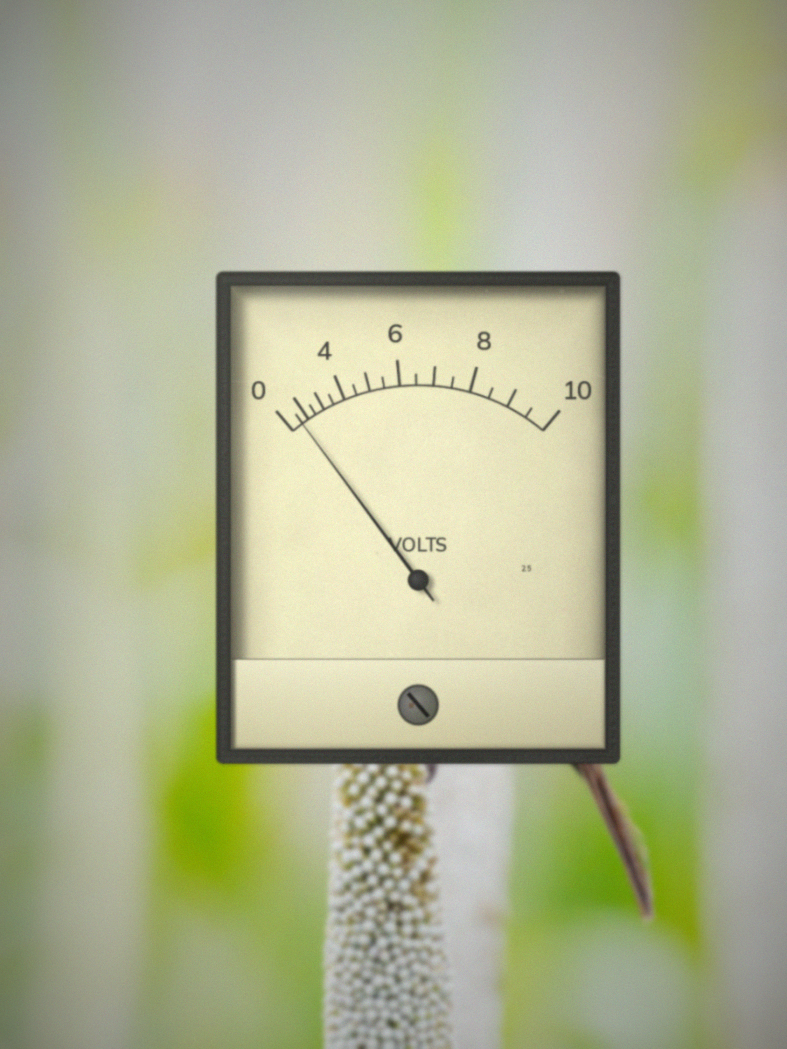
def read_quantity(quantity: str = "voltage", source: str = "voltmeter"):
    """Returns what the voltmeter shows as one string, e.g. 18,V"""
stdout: 1.5,V
